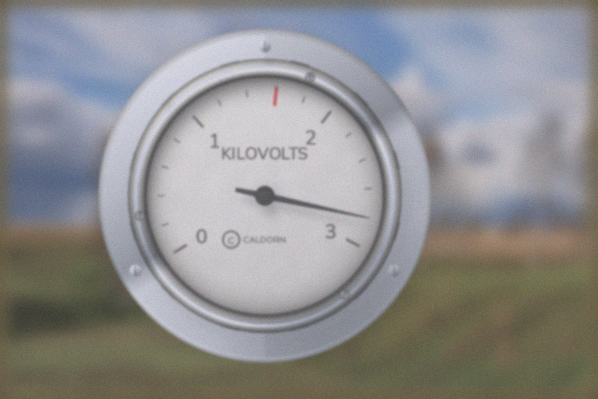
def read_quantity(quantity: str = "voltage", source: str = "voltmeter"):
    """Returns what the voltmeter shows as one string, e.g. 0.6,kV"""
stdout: 2.8,kV
